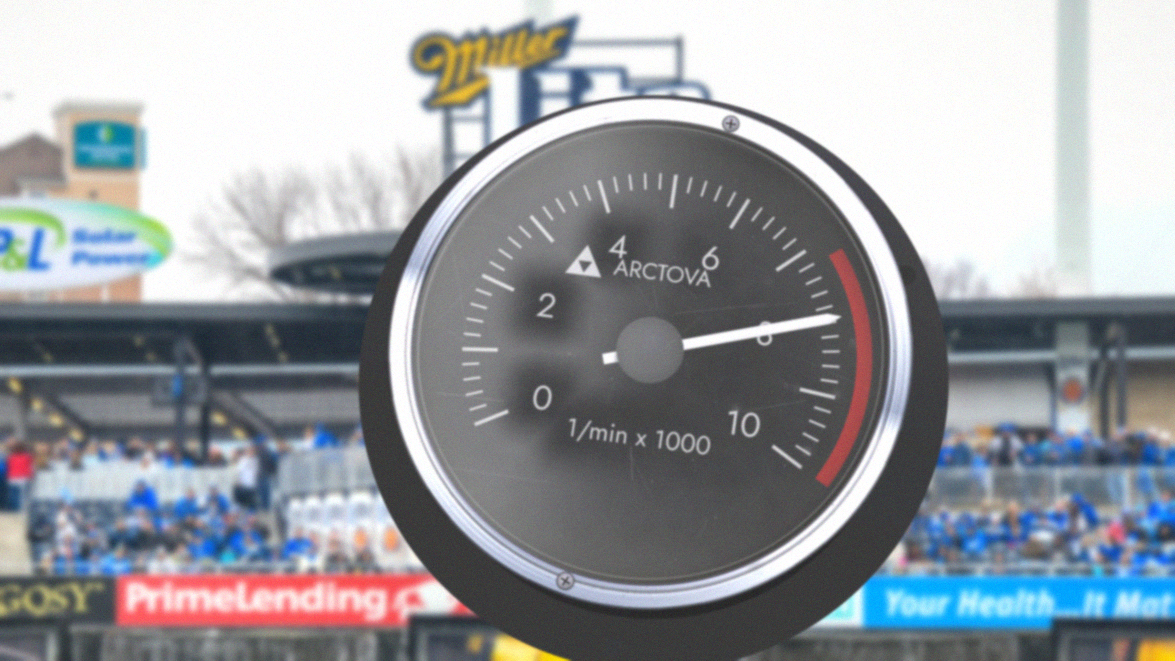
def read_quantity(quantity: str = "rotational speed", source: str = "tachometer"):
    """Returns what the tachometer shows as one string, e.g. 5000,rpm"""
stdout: 8000,rpm
